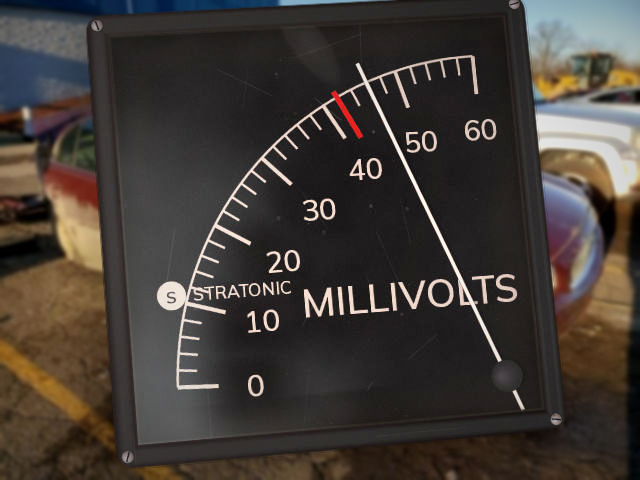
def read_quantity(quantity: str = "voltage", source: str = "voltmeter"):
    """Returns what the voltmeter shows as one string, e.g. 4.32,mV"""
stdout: 46,mV
